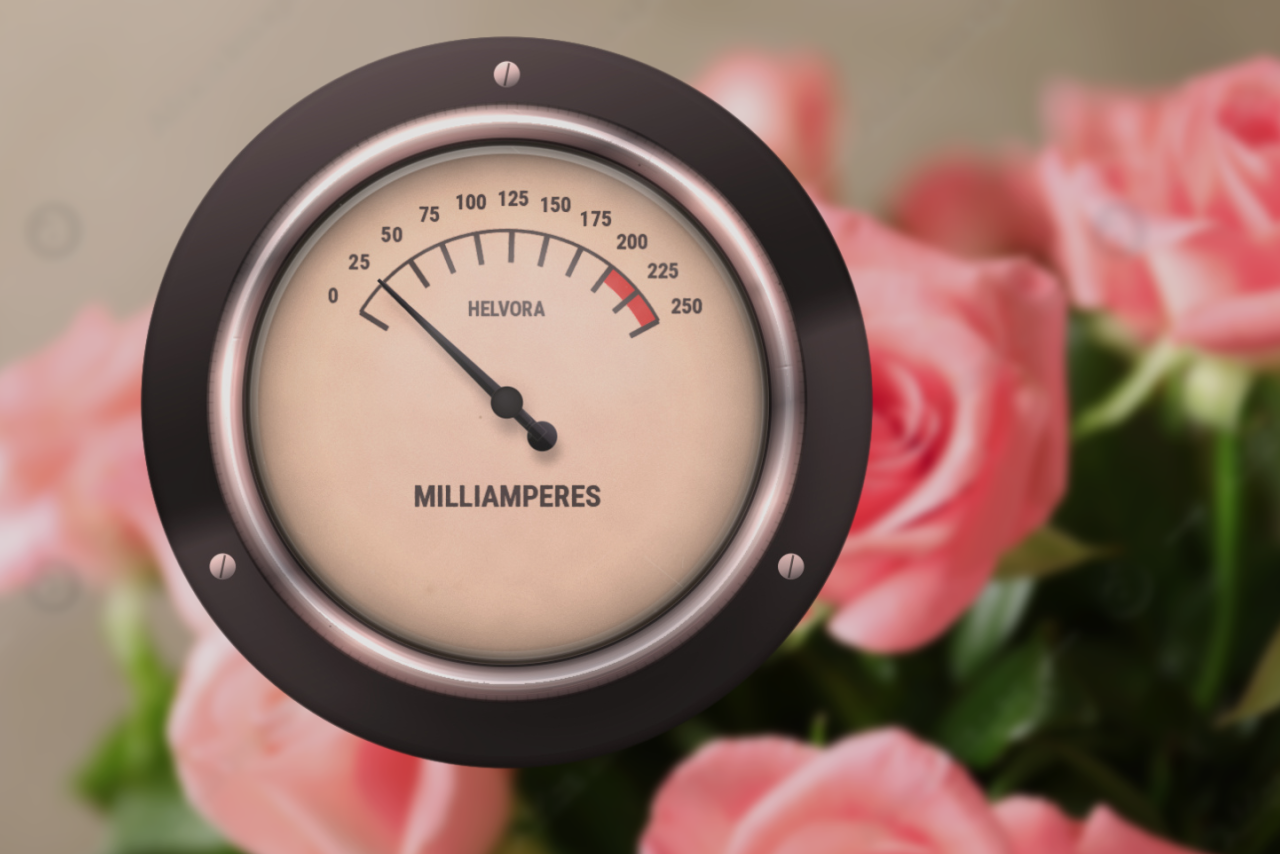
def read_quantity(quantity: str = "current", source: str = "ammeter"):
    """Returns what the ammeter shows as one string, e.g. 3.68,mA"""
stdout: 25,mA
